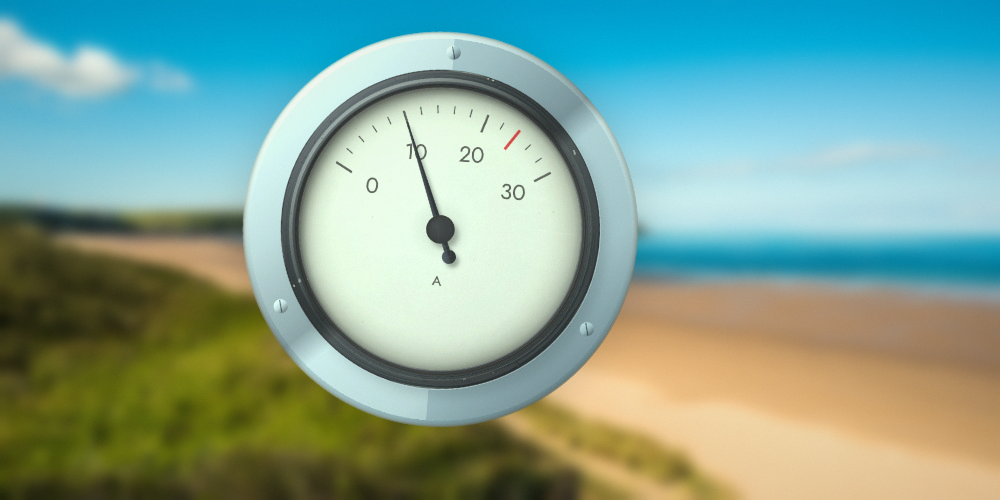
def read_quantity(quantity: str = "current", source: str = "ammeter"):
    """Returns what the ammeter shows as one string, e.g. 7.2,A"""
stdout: 10,A
